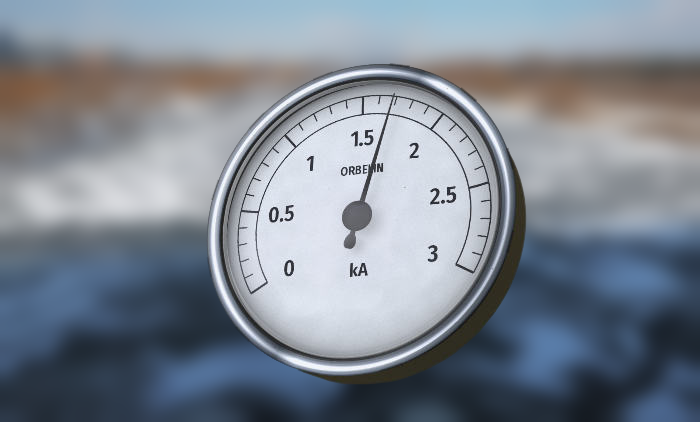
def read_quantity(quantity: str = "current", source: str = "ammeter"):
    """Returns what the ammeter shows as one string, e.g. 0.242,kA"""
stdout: 1.7,kA
